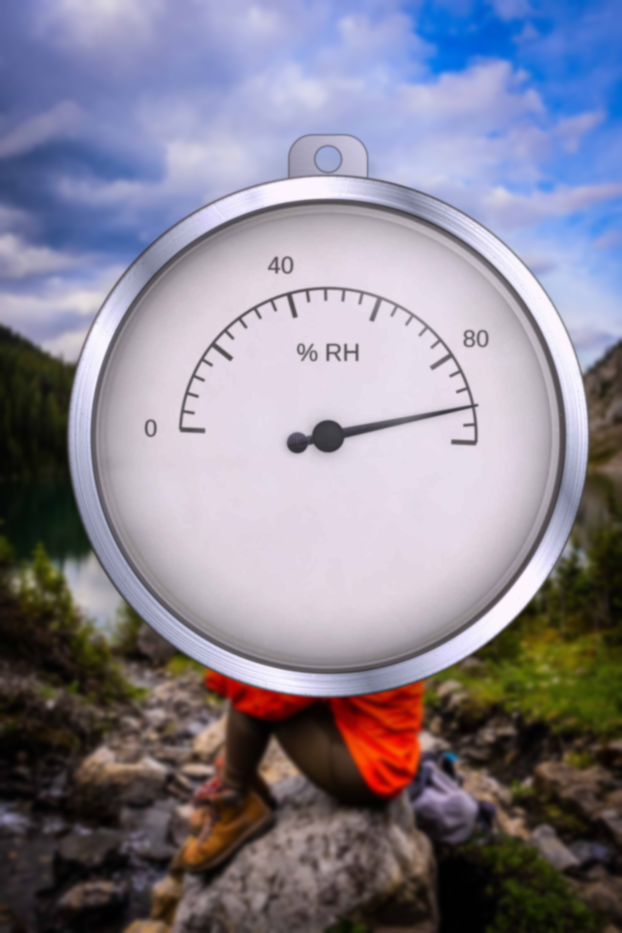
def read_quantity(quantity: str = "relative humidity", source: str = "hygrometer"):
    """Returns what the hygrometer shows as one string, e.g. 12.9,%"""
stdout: 92,%
